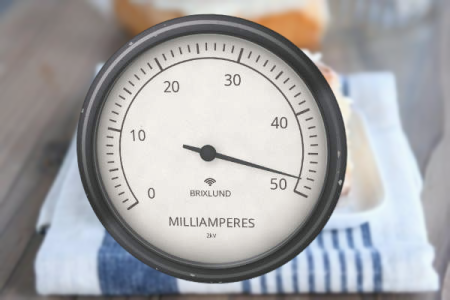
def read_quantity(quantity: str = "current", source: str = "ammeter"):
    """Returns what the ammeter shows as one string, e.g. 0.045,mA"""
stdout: 48,mA
